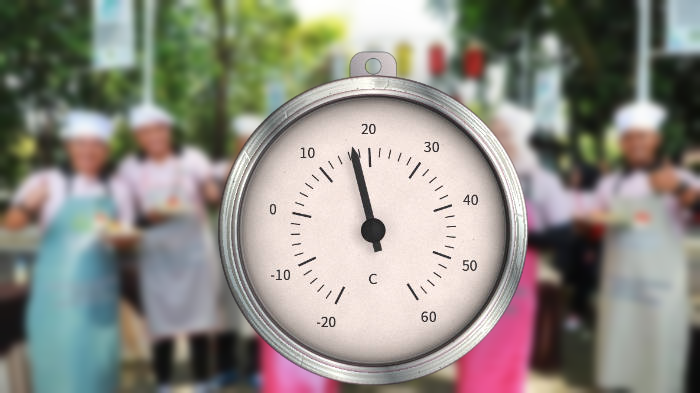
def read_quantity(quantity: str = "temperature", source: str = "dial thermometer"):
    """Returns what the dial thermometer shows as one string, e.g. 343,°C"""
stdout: 17,°C
